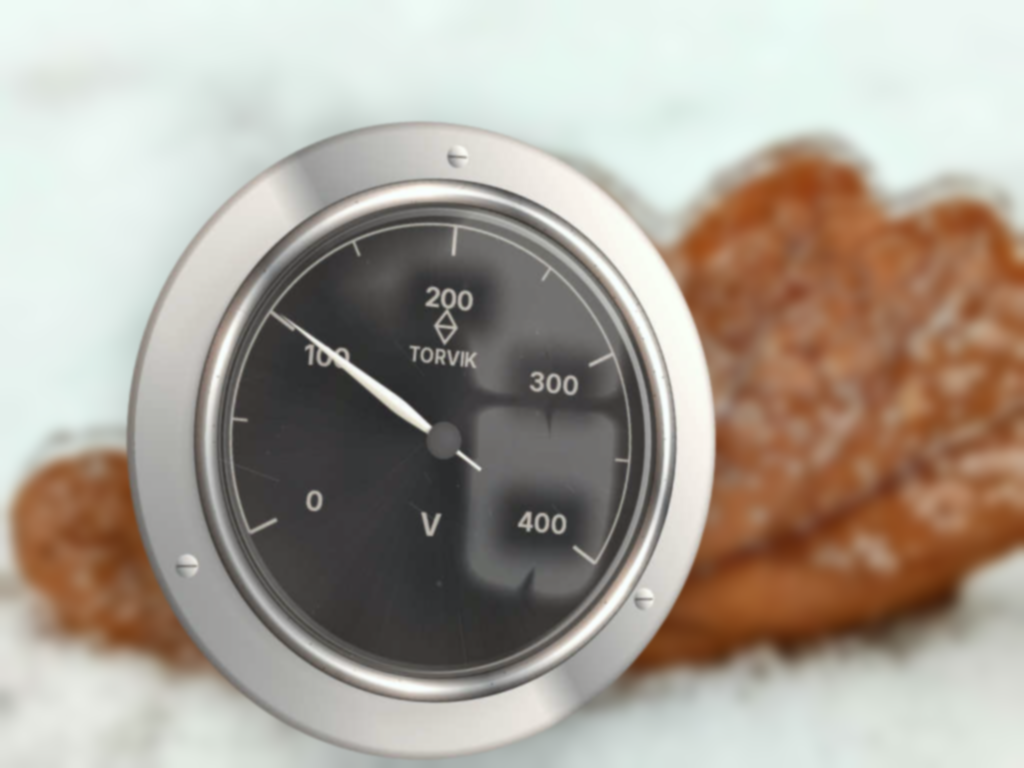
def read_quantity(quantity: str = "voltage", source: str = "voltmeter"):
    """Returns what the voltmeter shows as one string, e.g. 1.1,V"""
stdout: 100,V
